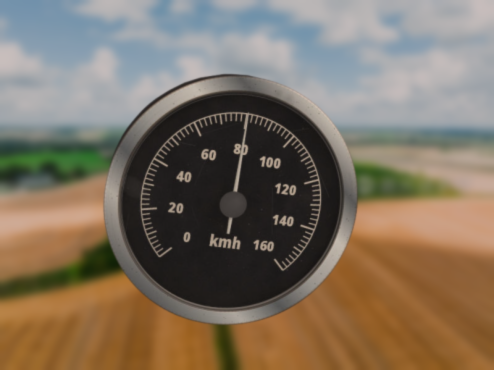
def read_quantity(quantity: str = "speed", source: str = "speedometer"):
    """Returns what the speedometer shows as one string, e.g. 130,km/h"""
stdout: 80,km/h
